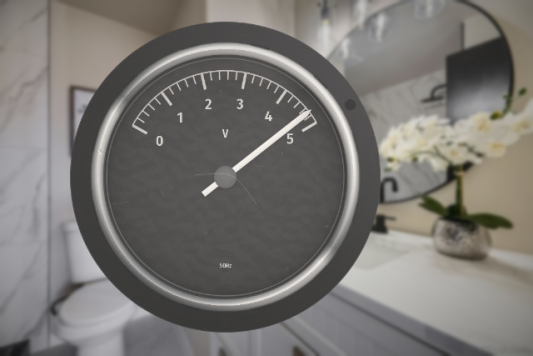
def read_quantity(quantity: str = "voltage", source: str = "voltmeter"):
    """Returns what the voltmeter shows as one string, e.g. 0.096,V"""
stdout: 4.7,V
